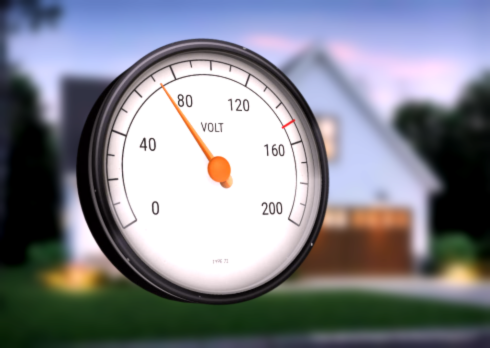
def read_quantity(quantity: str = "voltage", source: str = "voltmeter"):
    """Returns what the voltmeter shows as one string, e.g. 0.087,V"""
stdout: 70,V
